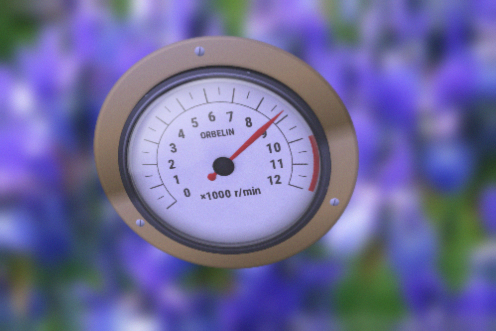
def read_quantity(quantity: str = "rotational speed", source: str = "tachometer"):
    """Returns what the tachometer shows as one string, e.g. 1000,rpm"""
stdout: 8750,rpm
